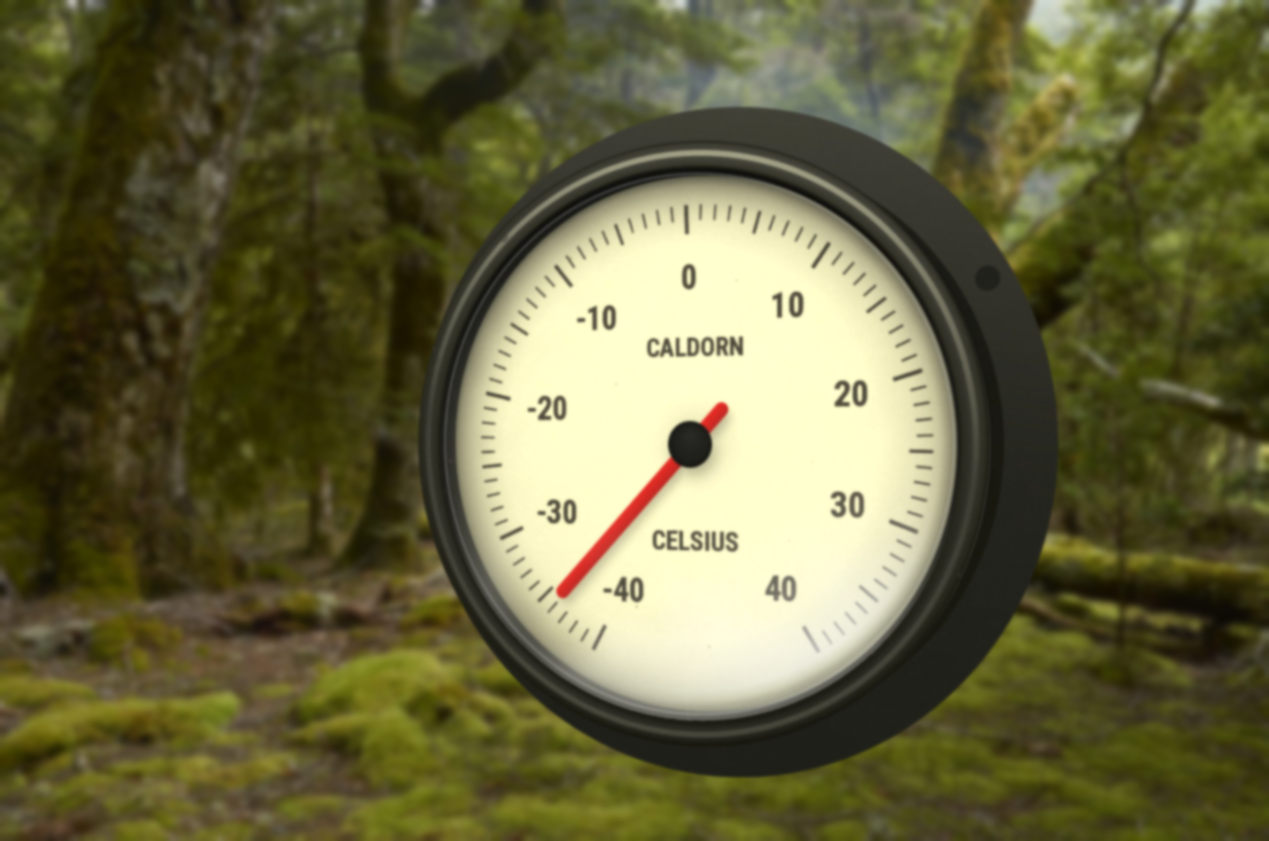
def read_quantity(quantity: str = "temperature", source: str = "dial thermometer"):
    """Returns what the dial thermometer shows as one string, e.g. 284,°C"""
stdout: -36,°C
